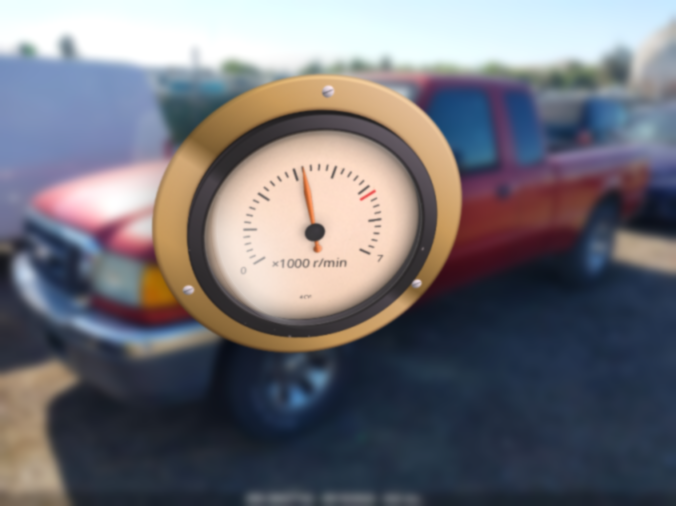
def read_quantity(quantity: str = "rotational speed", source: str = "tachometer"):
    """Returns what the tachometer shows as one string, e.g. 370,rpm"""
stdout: 3200,rpm
